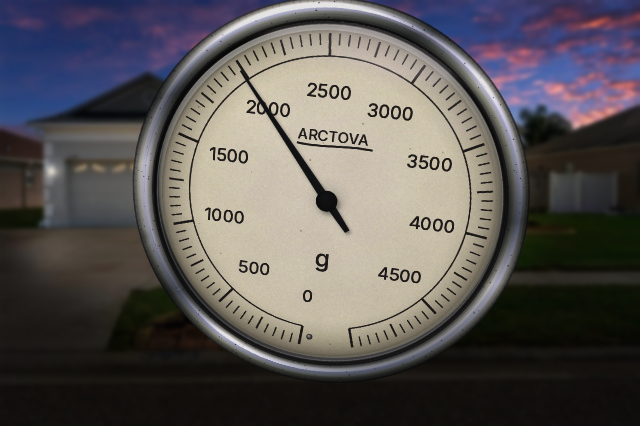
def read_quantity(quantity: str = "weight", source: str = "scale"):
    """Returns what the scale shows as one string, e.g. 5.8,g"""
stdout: 2000,g
